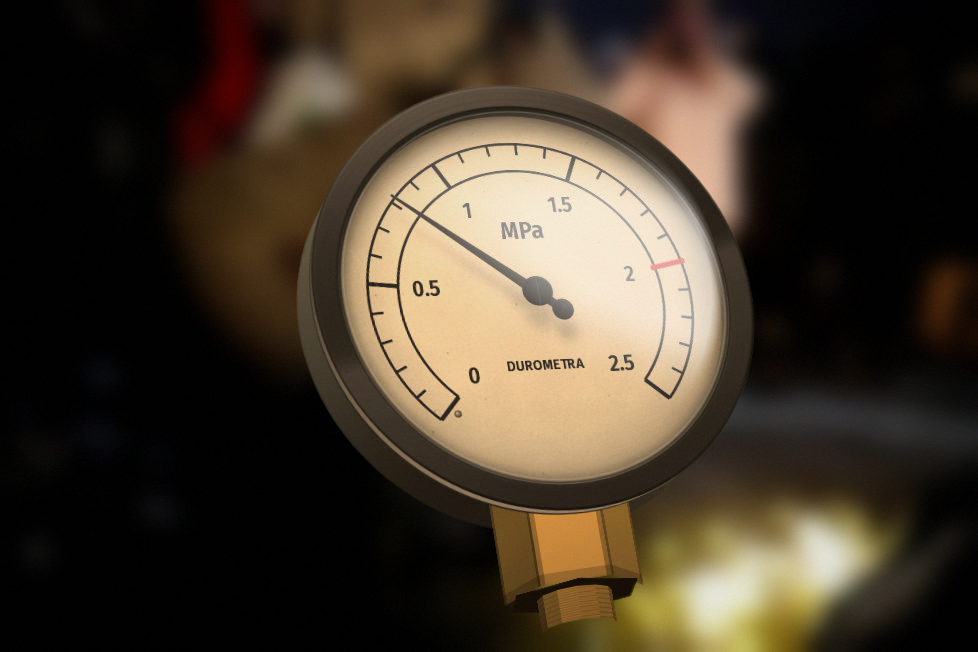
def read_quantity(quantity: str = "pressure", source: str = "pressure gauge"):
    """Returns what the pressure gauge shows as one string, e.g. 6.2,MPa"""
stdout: 0.8,MPa
